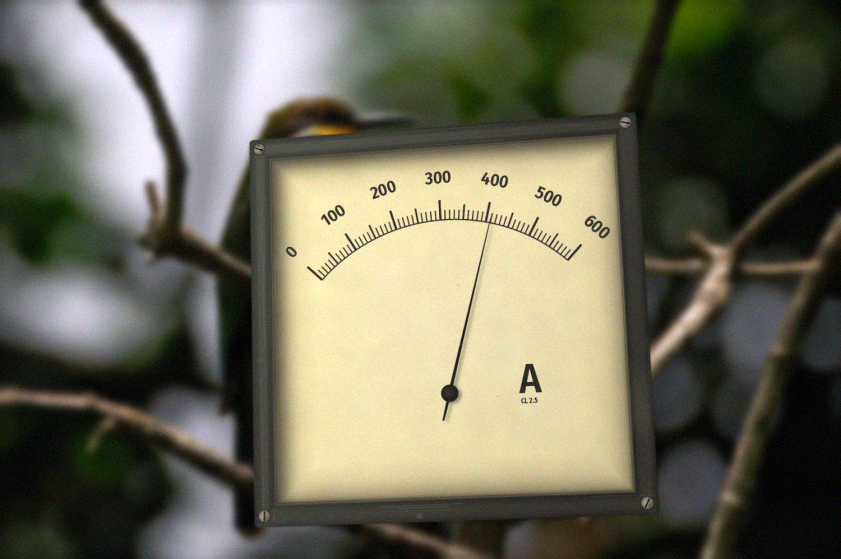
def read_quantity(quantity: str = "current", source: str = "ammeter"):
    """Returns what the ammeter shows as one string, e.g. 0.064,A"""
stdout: 410,A
